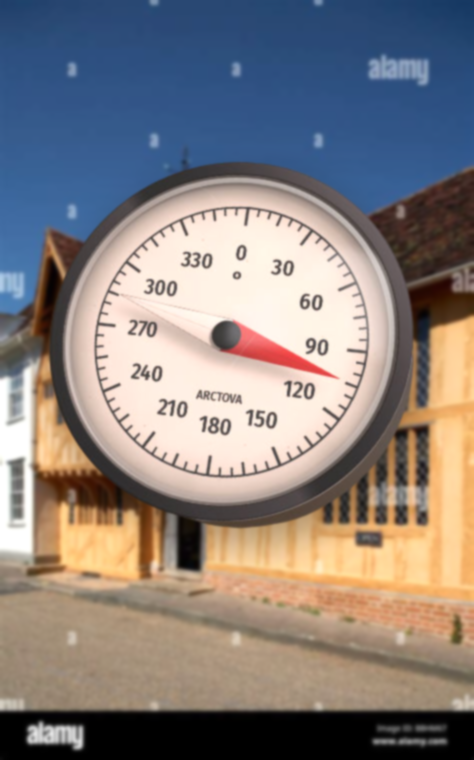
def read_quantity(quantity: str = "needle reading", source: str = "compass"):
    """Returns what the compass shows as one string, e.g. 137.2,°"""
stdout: 105,°
